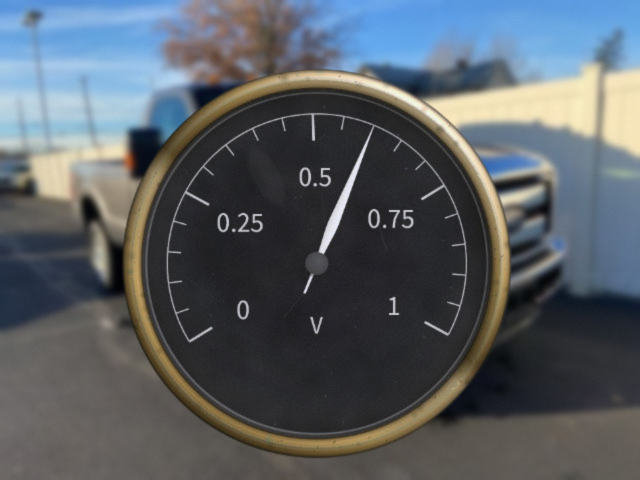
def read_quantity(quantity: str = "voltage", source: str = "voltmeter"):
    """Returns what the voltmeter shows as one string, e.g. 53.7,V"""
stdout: 0.6,V
